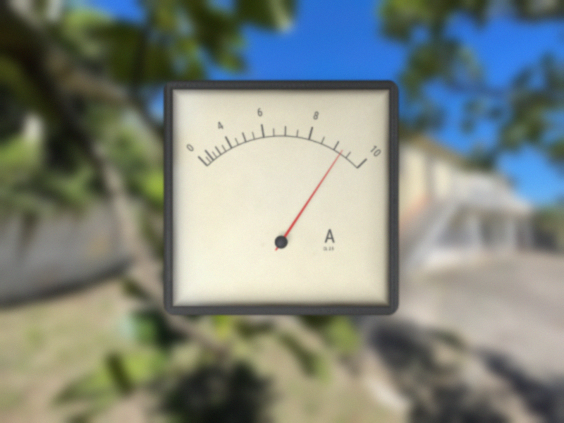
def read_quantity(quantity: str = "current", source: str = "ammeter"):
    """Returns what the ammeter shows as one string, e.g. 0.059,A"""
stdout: 9.25,A
